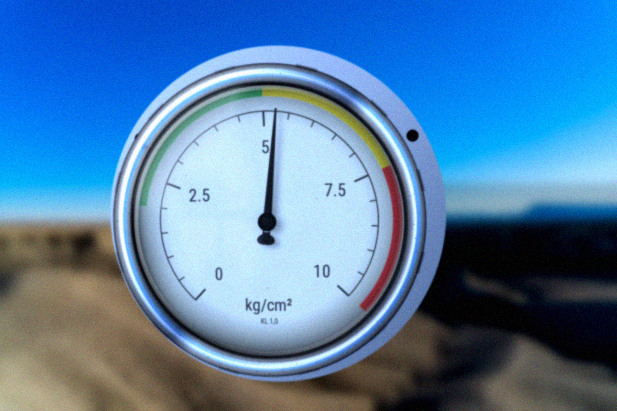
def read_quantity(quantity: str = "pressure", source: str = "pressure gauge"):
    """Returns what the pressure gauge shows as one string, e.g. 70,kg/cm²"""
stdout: 5.25,kg/cm²
